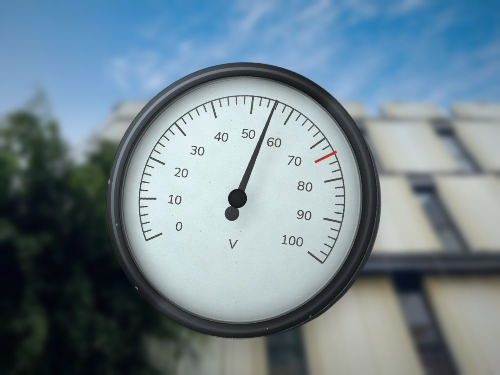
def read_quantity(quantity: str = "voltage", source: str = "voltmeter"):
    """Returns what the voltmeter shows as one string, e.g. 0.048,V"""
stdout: 56,V
